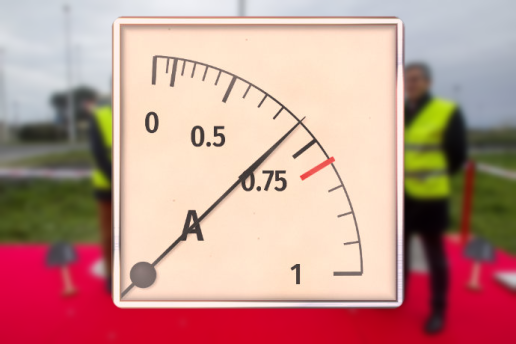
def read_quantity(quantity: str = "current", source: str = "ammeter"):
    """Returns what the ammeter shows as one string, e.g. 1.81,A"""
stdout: 0.7,A
